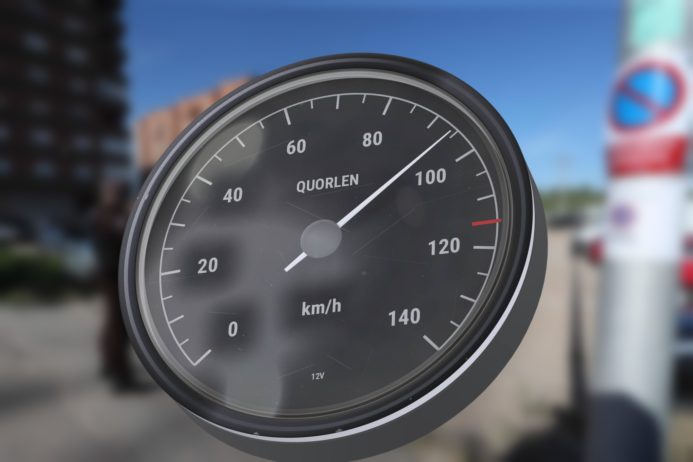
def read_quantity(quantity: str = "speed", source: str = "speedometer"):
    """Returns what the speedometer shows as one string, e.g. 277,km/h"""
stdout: 95,km/h
